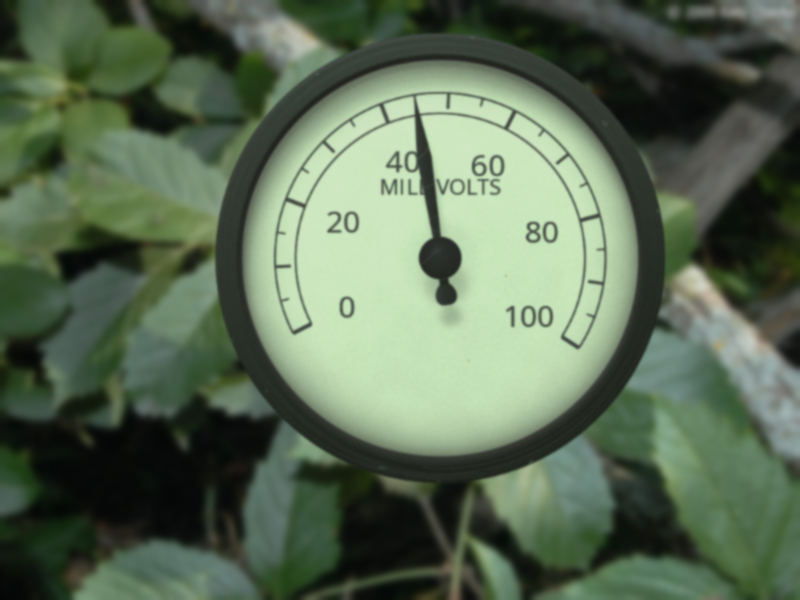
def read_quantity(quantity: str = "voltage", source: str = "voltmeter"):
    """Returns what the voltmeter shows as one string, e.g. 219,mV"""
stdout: 45,mV
